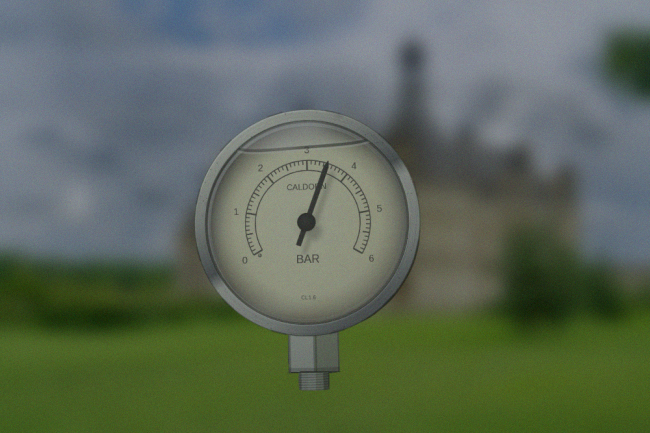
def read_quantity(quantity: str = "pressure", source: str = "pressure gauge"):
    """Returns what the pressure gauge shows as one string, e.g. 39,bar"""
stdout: 3.5,bar
